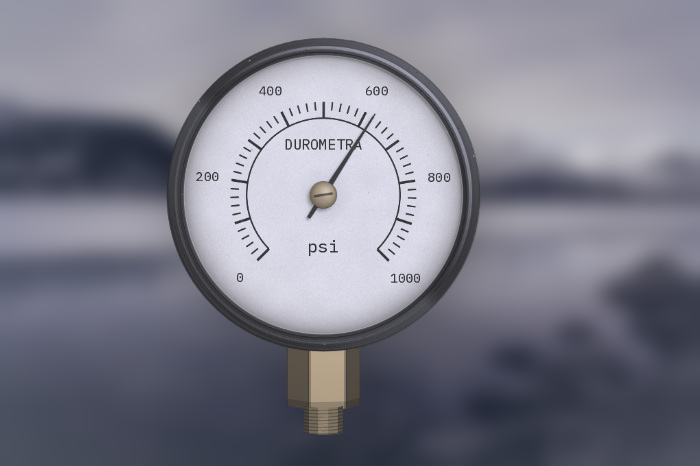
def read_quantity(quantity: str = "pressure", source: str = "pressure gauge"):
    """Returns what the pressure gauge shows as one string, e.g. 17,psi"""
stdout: 620,psi
